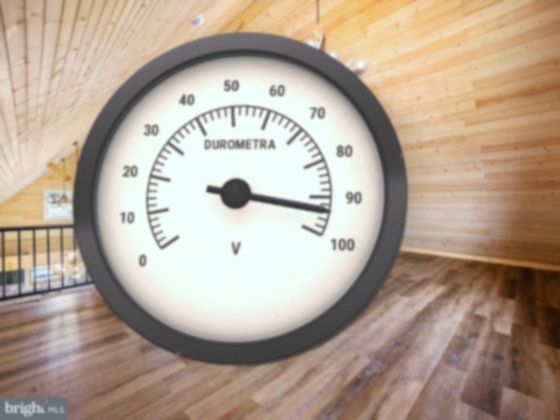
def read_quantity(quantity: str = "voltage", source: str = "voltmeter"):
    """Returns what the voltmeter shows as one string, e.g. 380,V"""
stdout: 94,V
